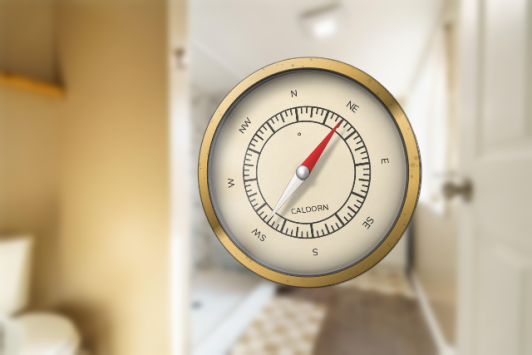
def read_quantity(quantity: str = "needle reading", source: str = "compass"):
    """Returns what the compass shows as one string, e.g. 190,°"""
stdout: 45,°
